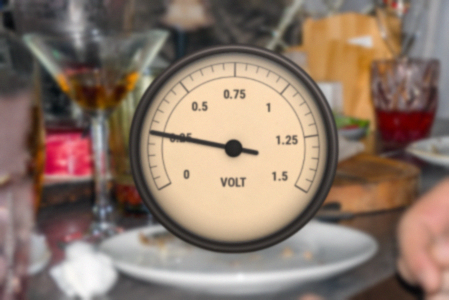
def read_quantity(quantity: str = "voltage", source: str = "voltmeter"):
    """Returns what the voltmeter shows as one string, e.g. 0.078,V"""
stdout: 0.25,V
